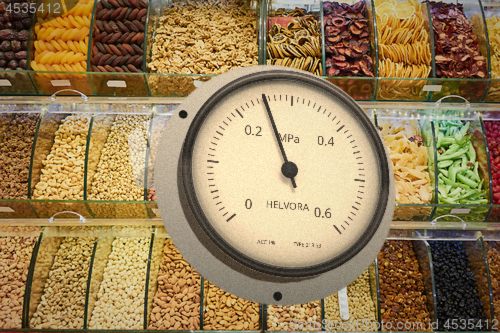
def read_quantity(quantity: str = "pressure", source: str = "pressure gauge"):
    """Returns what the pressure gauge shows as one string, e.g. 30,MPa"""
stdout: 0.25,MPa
